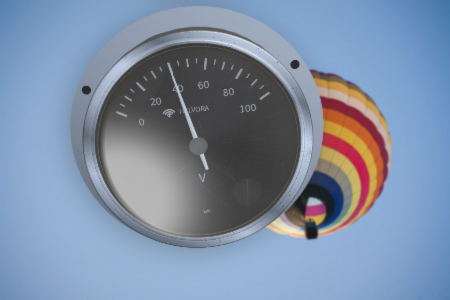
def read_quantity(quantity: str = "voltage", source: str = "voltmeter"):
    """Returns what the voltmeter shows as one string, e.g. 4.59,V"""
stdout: 40,V
